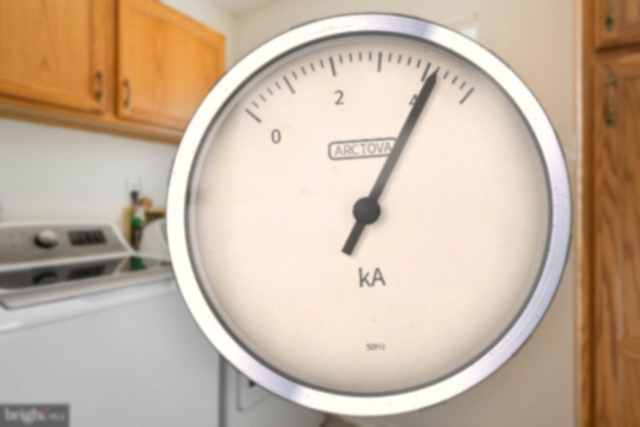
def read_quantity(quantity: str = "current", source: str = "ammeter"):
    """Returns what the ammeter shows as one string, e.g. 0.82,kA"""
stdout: 4.2,kA
